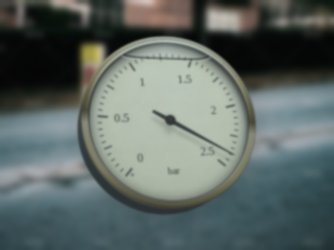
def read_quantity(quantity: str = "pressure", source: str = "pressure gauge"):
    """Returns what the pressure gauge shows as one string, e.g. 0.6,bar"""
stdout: 2.4,bar
